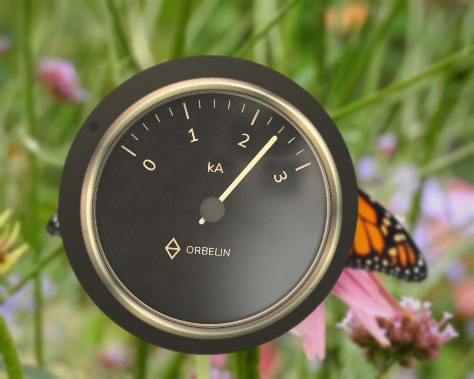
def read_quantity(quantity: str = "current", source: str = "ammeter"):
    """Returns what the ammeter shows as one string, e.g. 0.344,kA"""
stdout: 2.4,kA
